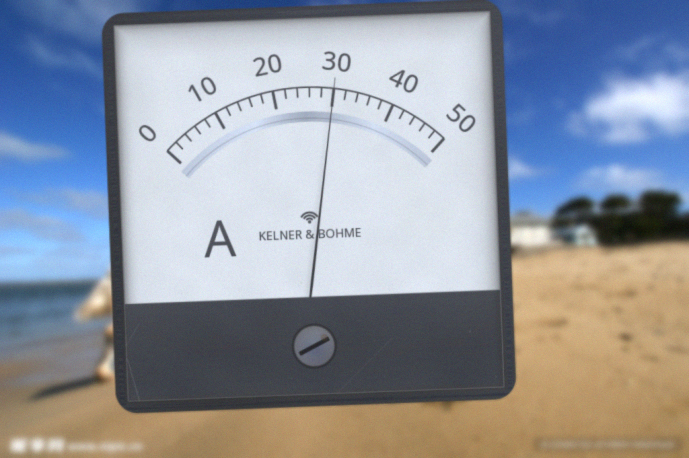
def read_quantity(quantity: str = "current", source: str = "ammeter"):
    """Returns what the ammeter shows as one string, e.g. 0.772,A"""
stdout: 30,A
